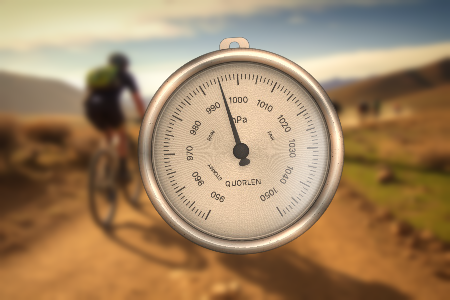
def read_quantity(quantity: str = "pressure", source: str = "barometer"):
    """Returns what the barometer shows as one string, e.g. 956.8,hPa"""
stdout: 995,hPa
